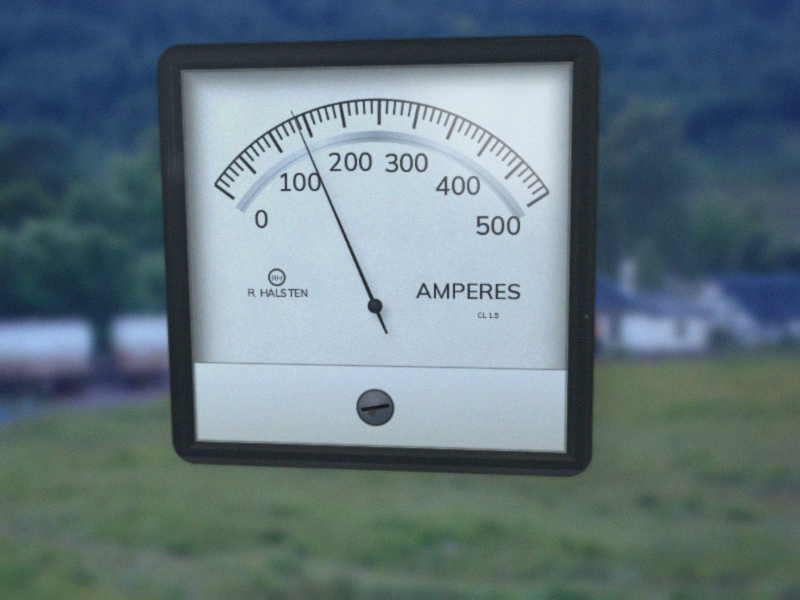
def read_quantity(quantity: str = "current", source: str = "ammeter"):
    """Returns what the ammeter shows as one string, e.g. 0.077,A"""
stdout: 140,A
